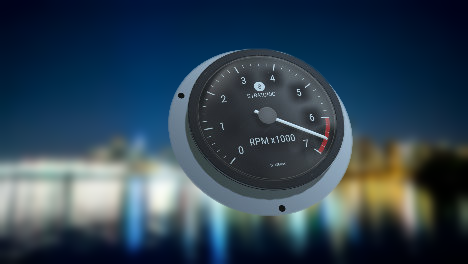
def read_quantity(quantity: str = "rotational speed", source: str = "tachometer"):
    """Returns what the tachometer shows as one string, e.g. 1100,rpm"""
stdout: 6600,rpm
